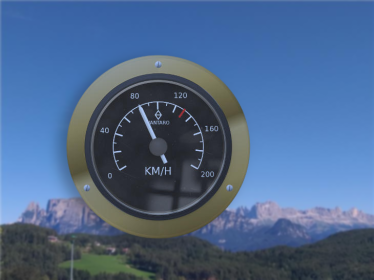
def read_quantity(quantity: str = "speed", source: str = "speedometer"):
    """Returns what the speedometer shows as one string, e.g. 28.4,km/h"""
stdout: 80,km/h
